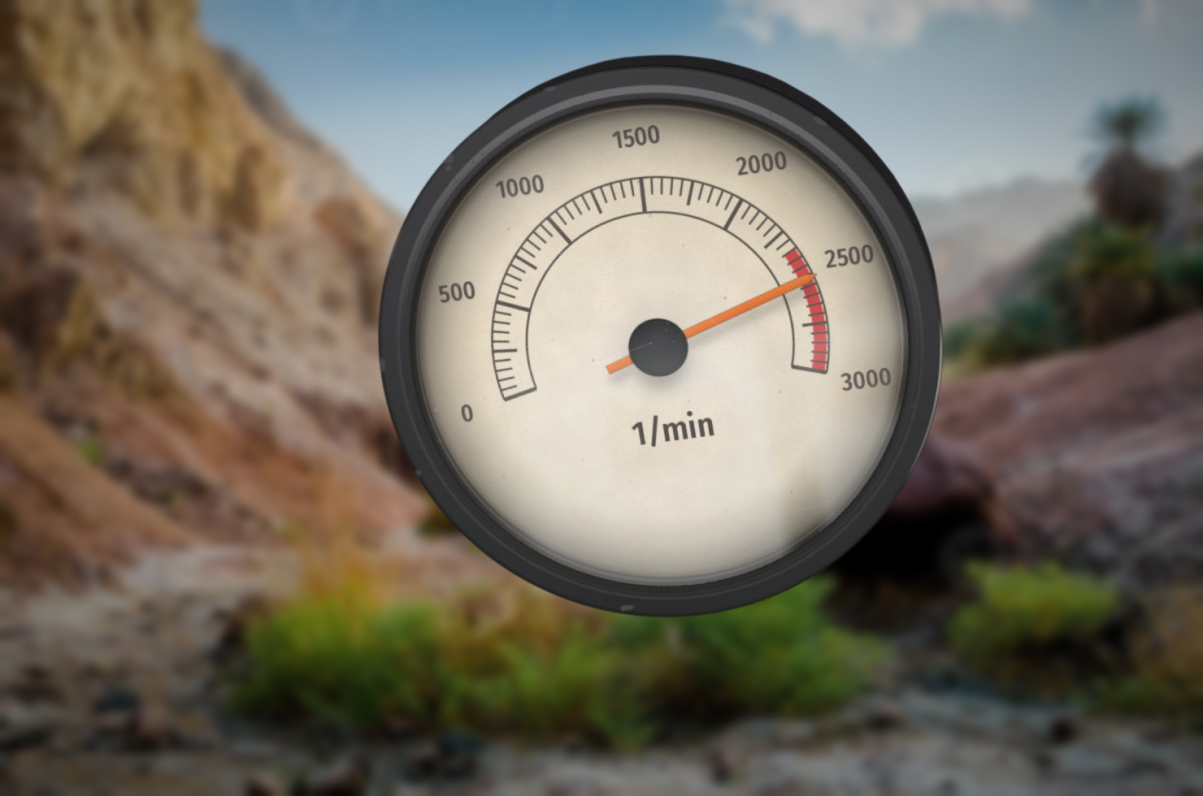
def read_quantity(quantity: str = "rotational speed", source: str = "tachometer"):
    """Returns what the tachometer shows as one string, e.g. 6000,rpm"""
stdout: 2500,rpm
